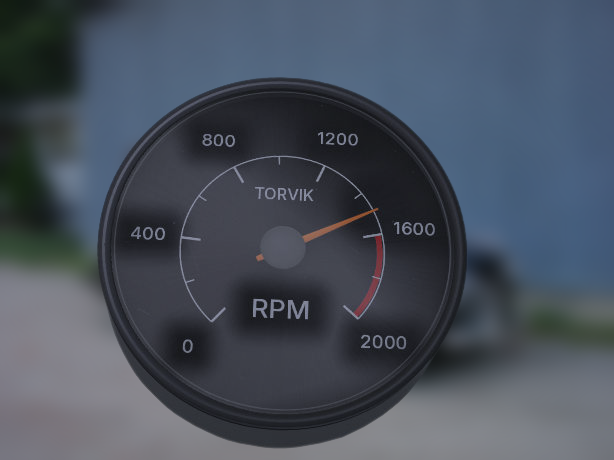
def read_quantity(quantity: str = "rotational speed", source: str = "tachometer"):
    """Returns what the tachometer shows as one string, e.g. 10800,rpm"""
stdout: 1500,rpm
